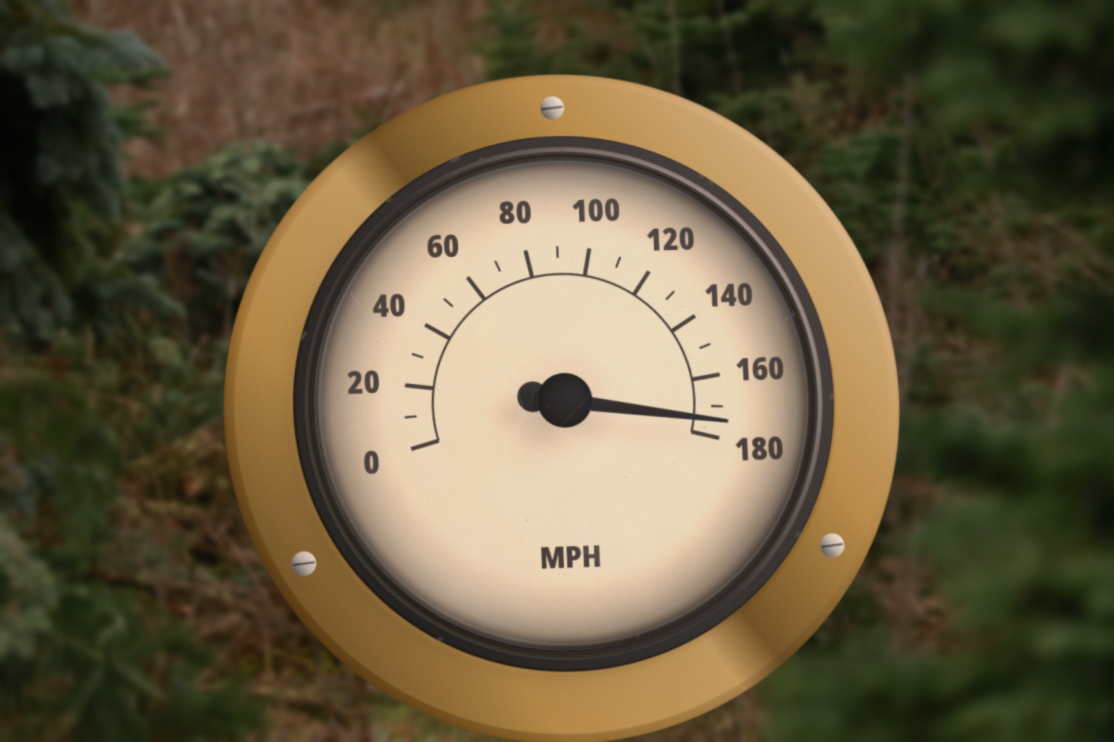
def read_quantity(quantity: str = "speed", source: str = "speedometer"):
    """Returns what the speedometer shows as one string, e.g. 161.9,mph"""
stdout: 175,mph
